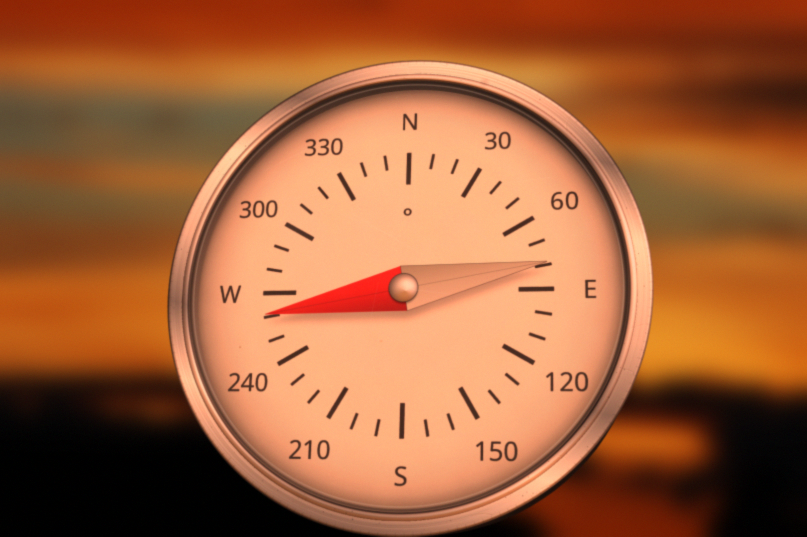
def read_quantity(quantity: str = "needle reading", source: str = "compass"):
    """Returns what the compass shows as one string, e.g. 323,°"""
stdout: 260,°
